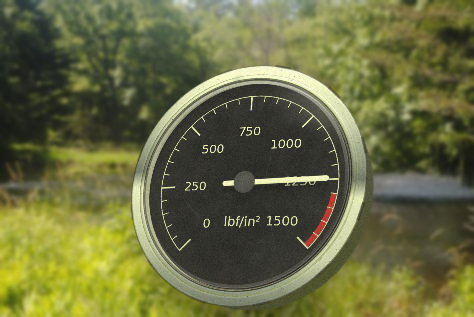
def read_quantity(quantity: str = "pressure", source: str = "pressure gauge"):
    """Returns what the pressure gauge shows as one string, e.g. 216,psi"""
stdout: 1250,psi
